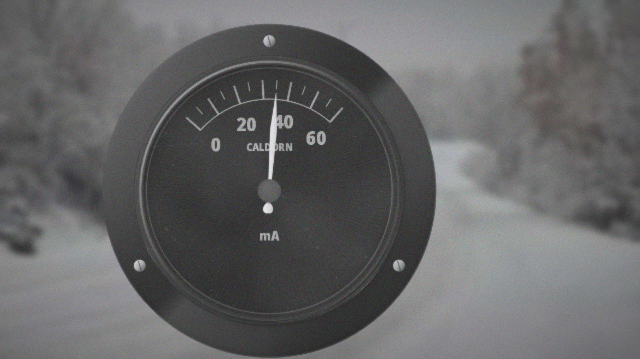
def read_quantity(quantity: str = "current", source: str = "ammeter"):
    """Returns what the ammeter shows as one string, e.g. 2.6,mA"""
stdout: 35,mA
